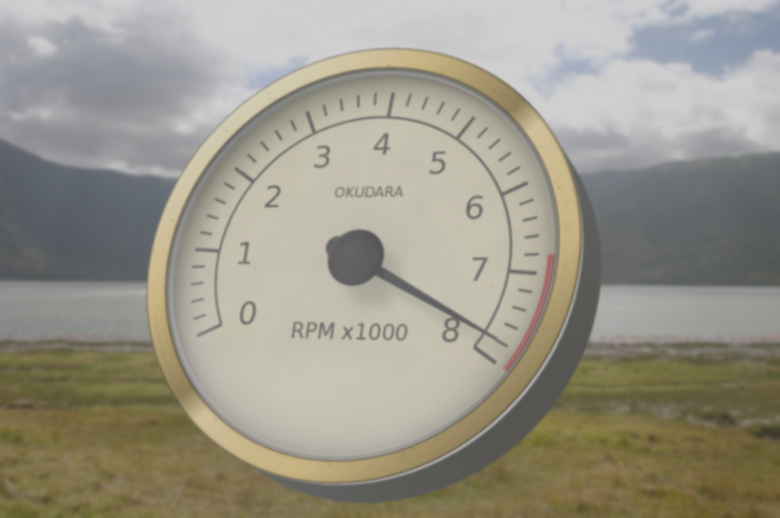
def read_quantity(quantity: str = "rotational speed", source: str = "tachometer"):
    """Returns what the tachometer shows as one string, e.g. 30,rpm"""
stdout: 7800,rpm
